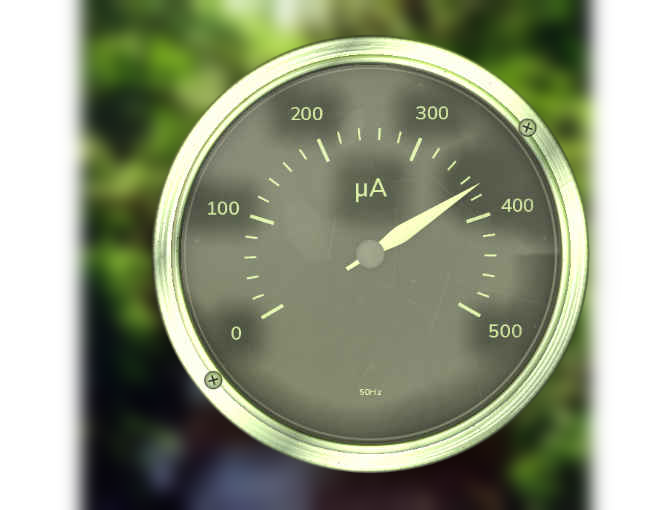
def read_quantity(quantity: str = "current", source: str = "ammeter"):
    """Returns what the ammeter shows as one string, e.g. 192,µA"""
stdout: 370,µA
